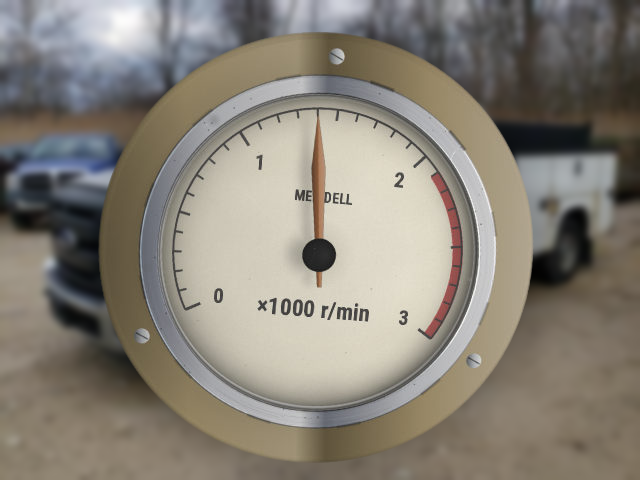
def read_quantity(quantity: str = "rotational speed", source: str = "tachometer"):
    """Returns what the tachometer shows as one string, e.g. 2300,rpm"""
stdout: 1400,rpm
